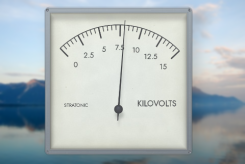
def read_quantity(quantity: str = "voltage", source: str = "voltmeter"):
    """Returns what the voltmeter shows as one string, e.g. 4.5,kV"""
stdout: 8,kV
